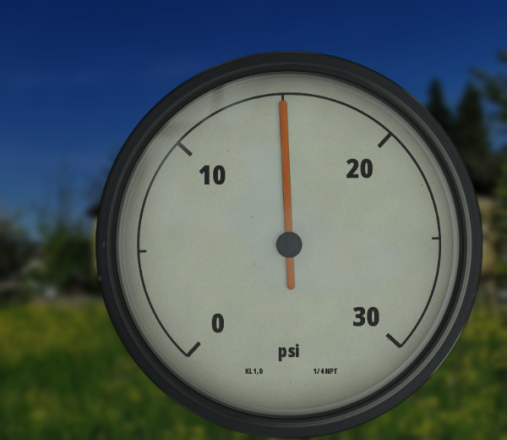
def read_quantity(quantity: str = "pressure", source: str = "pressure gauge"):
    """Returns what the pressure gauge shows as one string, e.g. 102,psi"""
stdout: 15,psi
